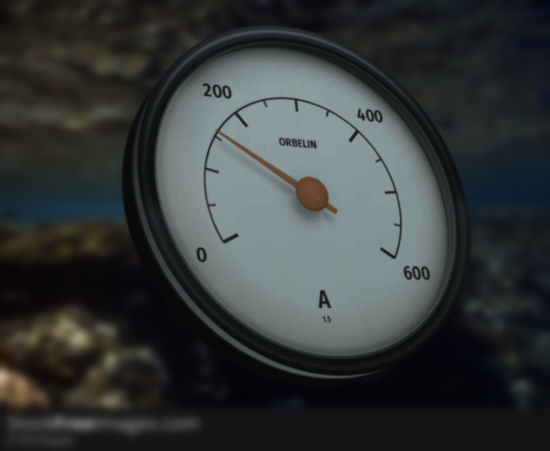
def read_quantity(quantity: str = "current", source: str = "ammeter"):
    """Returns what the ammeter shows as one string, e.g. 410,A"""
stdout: 150,A
